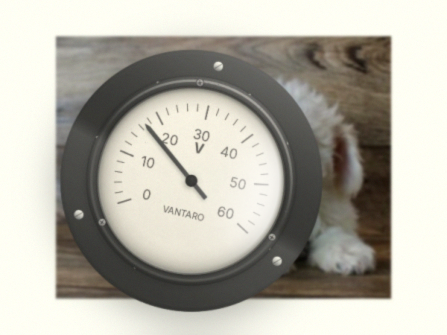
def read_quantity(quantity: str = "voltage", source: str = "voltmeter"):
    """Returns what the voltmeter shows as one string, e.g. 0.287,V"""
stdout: 17,V
